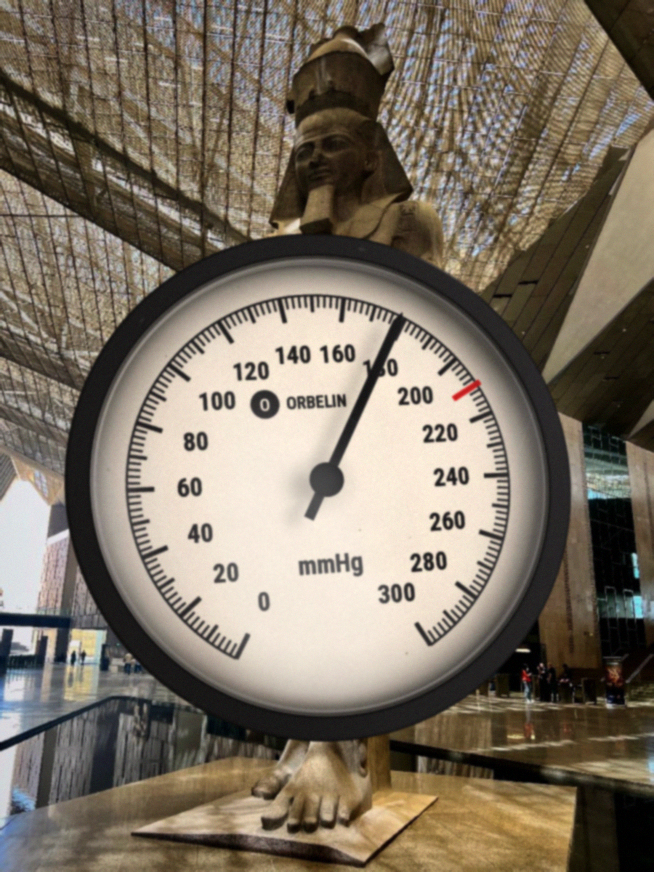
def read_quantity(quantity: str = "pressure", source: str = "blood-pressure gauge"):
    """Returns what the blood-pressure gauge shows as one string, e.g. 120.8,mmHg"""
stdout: 178,mmHg
